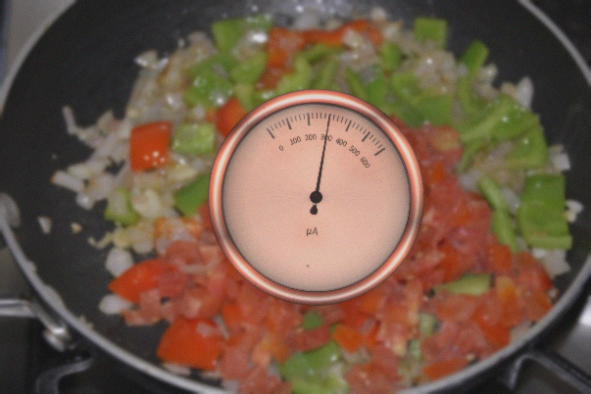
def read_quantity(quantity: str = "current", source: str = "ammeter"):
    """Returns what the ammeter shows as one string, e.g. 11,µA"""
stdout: 300,µA
